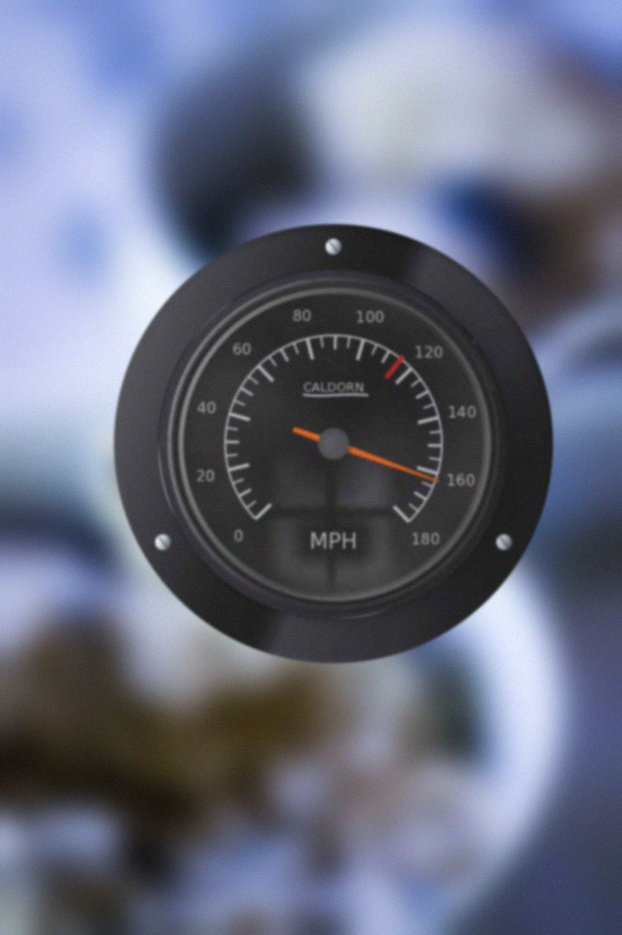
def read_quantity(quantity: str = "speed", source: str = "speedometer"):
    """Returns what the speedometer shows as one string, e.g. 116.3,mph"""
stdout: 162.5,mph
